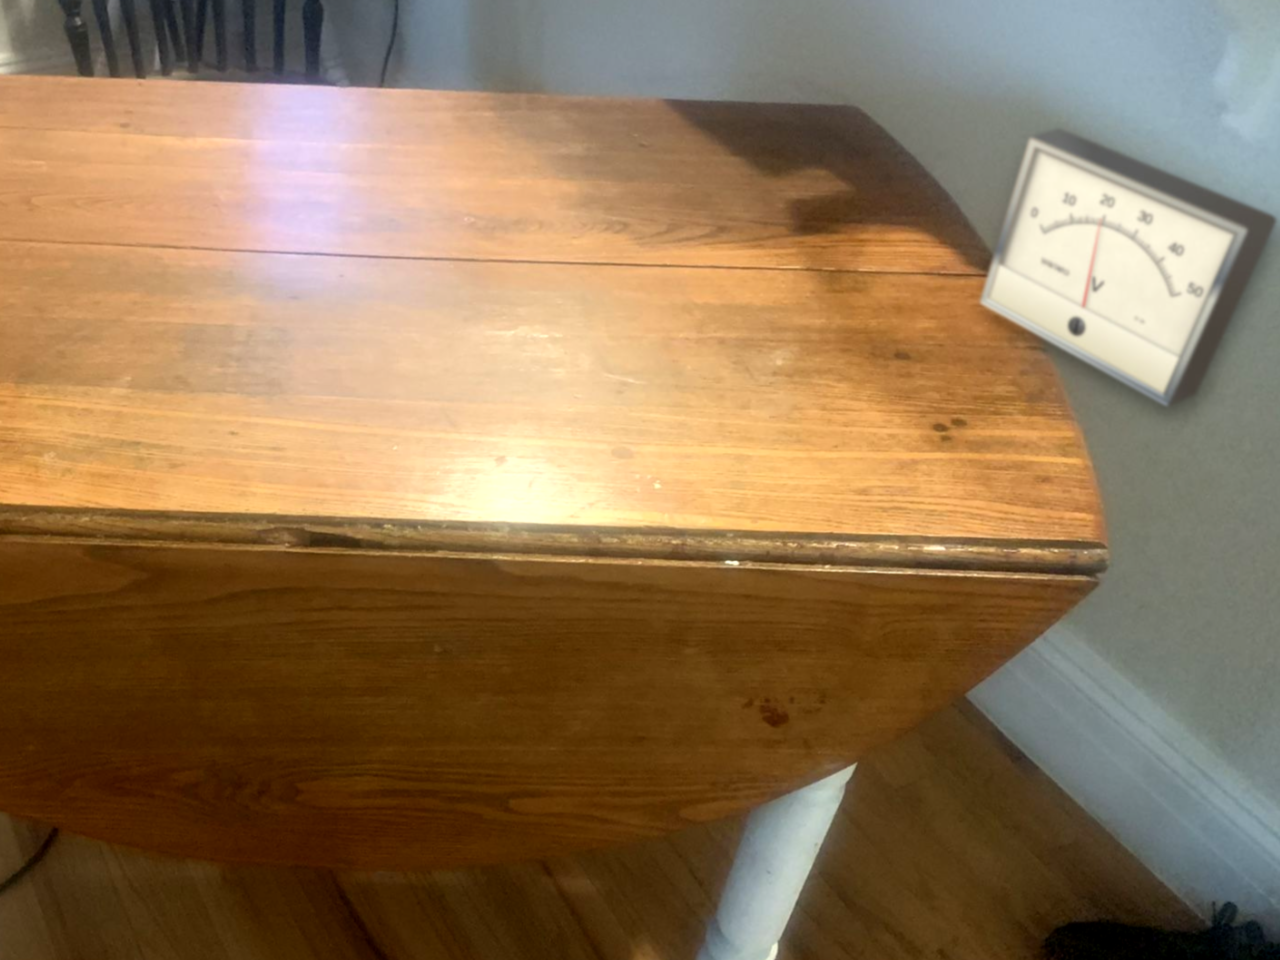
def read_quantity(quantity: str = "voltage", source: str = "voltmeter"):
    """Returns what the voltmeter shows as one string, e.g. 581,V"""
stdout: 20,V
